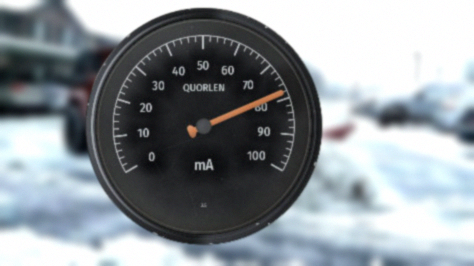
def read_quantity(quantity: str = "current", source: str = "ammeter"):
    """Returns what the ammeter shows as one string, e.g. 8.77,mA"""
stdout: 78,mA
